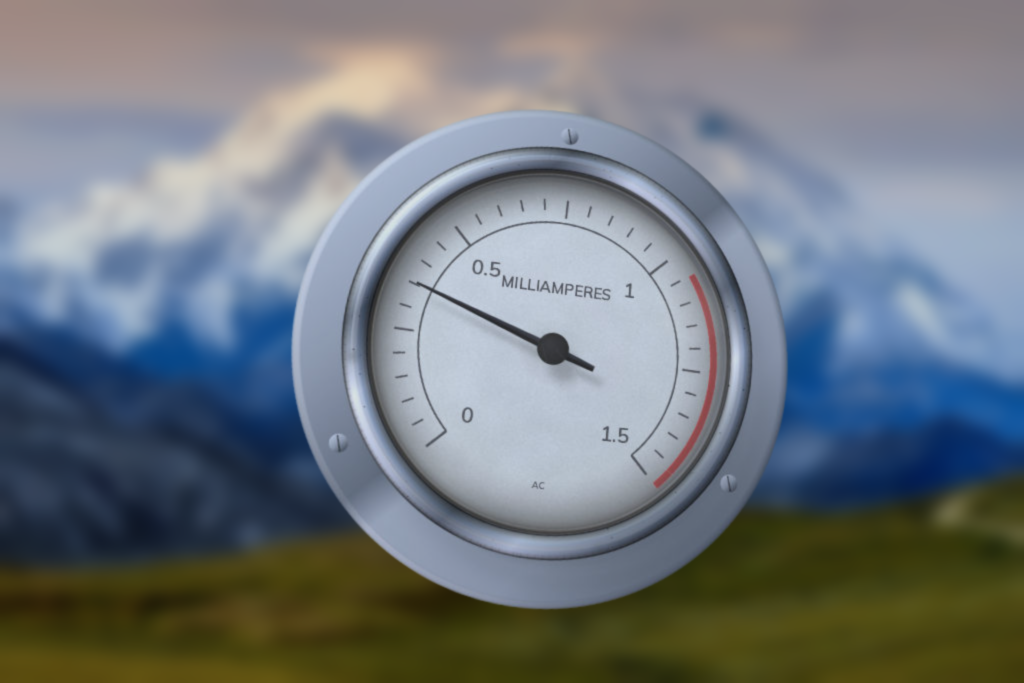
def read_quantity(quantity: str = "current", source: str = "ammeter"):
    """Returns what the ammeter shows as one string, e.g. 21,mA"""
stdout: 0.35,mA
